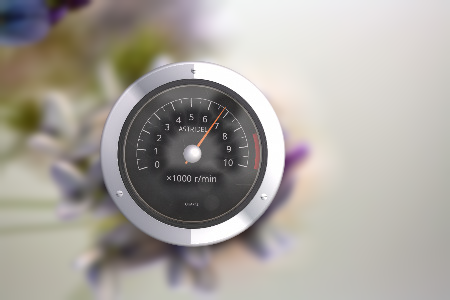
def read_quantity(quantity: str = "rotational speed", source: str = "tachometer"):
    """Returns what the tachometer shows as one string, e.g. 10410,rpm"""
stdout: 6750,rpm
